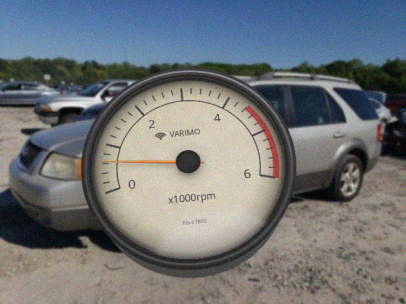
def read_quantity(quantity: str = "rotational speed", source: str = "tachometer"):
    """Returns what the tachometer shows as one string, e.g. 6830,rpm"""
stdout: 600,rpm
